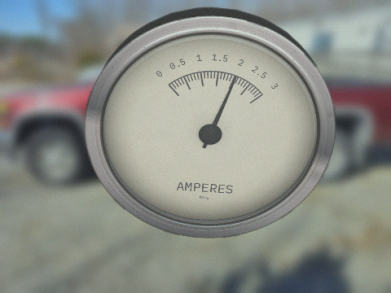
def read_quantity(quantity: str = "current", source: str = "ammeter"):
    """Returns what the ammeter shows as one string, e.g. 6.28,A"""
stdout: 2,A
